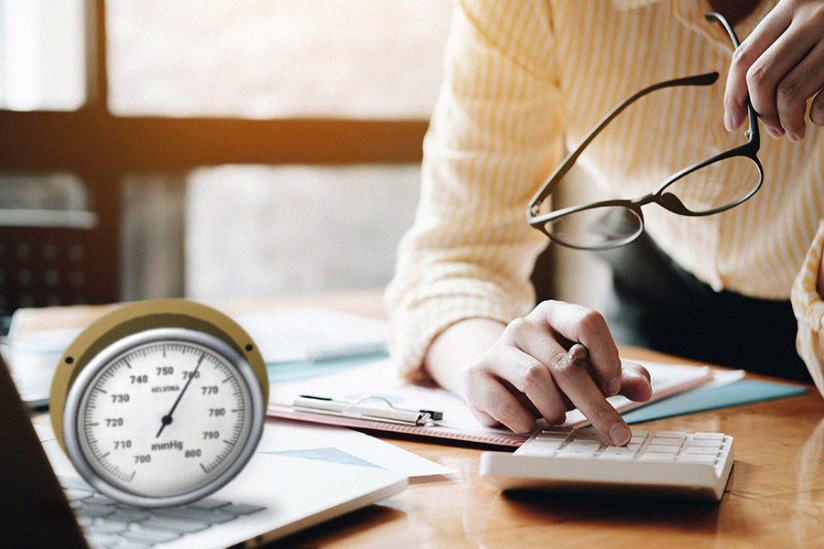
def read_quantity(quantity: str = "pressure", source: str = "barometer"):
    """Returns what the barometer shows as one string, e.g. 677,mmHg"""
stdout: 760,mmHg
